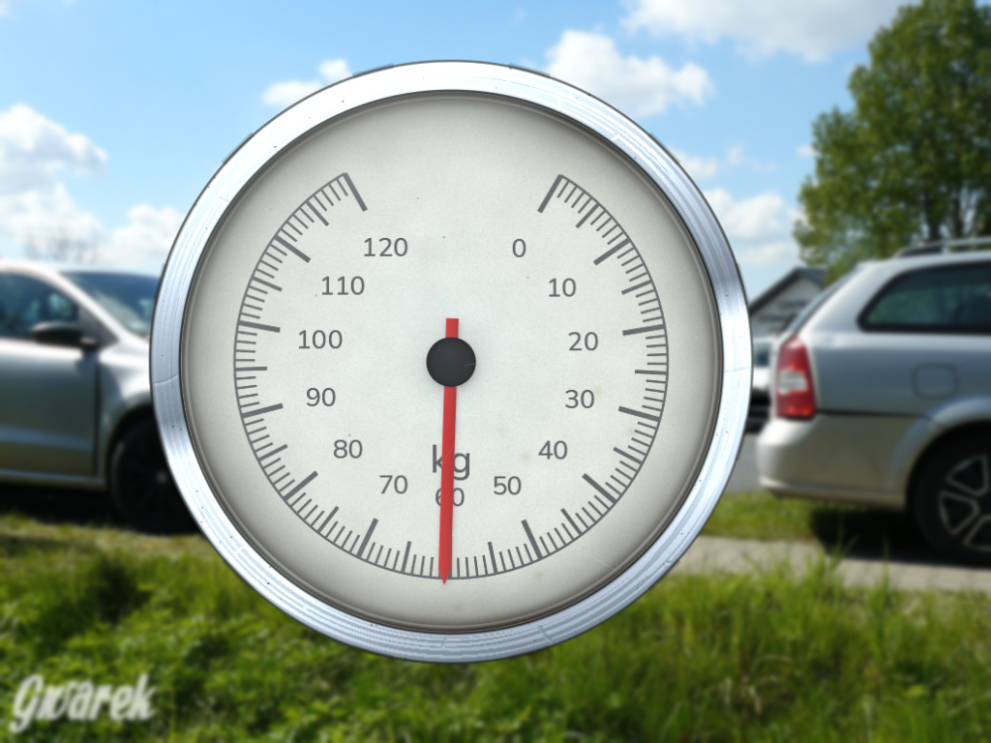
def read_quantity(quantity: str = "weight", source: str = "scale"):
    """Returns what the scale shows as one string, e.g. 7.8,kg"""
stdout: 60.5,kg
